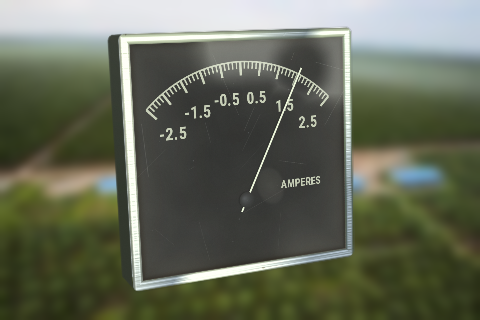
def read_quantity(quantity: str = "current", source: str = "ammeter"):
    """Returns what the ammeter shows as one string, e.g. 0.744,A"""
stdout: 1.5,A
